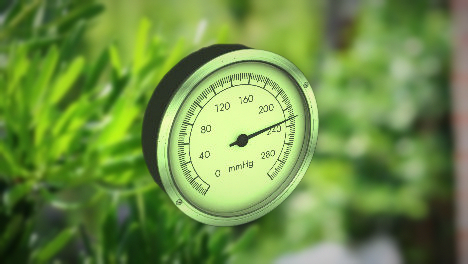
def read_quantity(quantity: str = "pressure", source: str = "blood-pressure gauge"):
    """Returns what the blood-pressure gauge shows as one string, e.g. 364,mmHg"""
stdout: 230,mmHg
